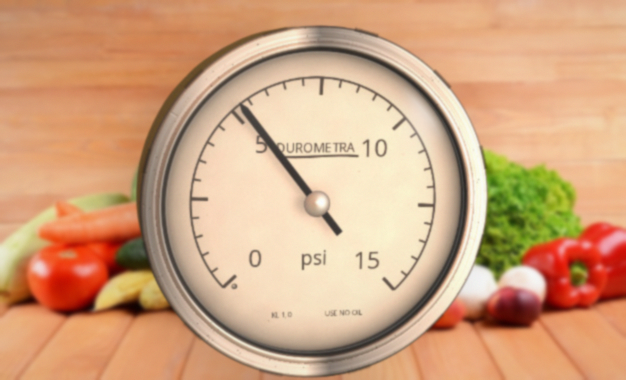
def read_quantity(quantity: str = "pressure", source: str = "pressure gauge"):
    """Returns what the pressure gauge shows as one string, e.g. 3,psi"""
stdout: 5.25,psi
